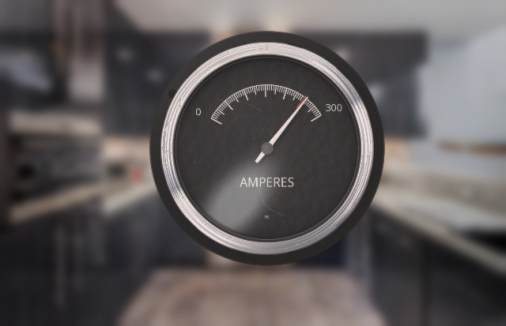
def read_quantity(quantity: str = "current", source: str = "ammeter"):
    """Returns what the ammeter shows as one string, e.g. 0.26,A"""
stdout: 250,A
